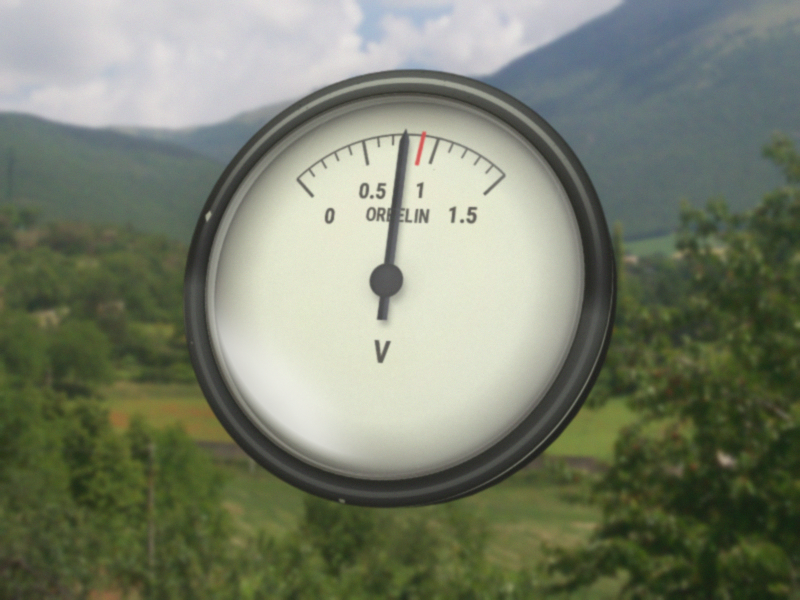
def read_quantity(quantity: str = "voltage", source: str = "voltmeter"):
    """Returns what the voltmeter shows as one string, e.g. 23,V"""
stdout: 0.8,V
